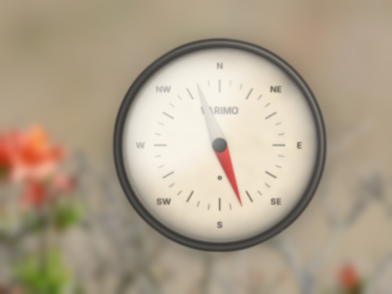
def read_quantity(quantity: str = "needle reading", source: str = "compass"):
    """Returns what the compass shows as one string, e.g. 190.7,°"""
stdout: 160,°
